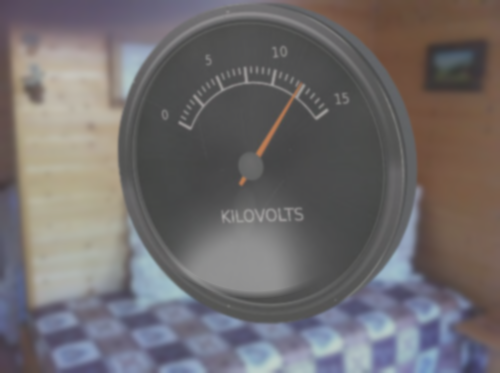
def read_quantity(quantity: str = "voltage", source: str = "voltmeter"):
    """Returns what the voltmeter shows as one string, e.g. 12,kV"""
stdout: 12.5,kV
